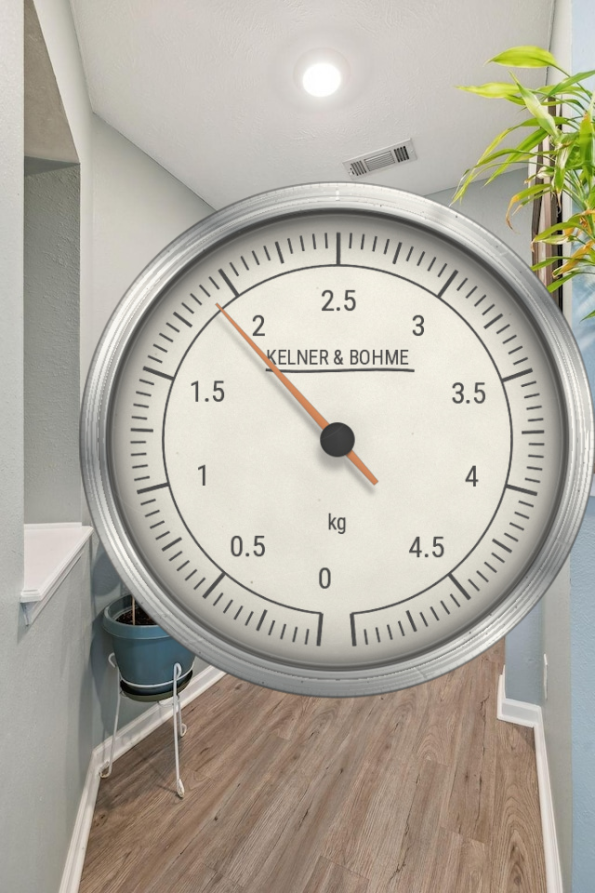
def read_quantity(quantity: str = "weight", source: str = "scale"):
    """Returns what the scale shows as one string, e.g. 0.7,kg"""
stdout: 1.9,kg
